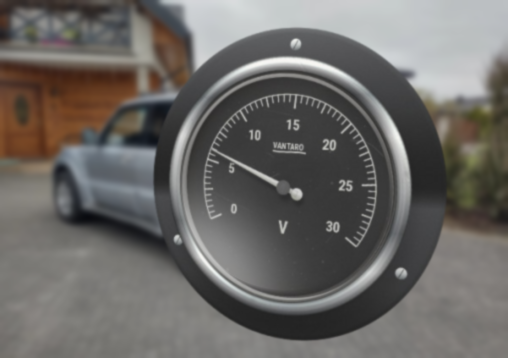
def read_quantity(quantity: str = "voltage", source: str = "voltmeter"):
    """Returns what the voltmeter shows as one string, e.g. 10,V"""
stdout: 6,V
